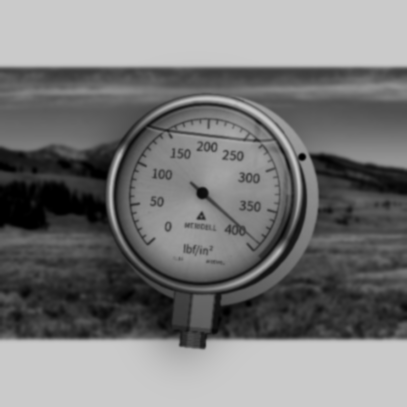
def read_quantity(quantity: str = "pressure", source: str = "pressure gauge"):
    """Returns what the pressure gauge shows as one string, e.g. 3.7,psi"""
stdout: 390,psi
